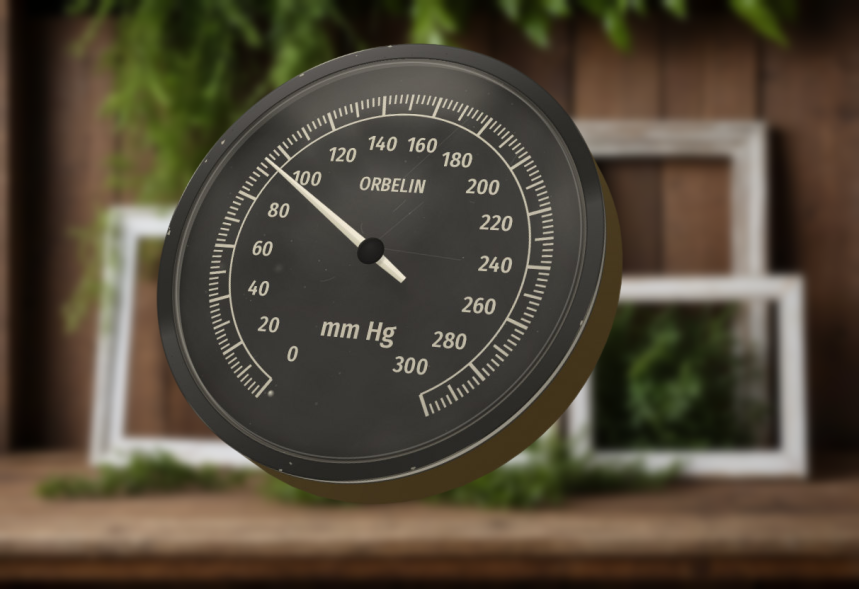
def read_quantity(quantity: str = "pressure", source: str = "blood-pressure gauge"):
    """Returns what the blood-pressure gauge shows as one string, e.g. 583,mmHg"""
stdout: 94,mmHg
